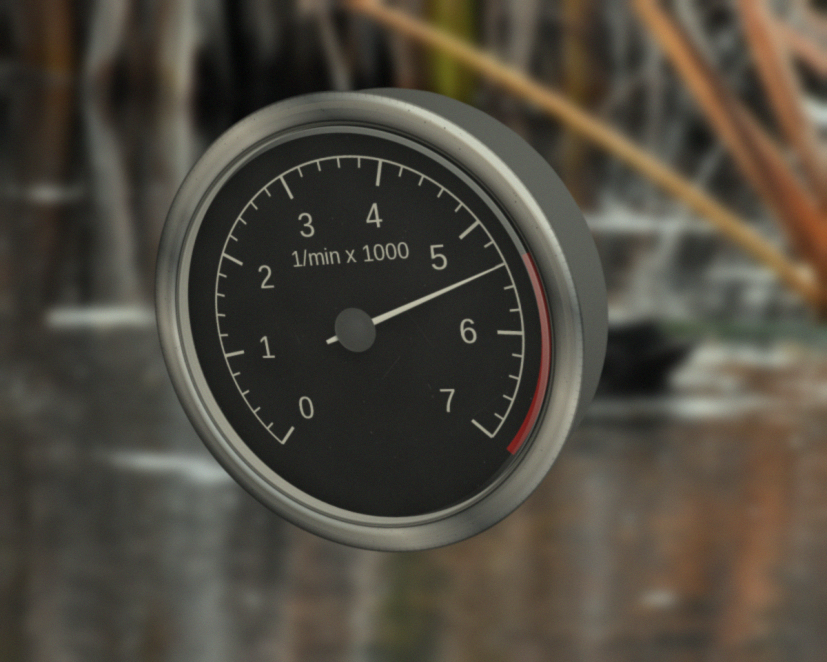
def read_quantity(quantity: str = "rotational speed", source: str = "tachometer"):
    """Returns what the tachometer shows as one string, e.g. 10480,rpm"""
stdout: 5400,rpm
